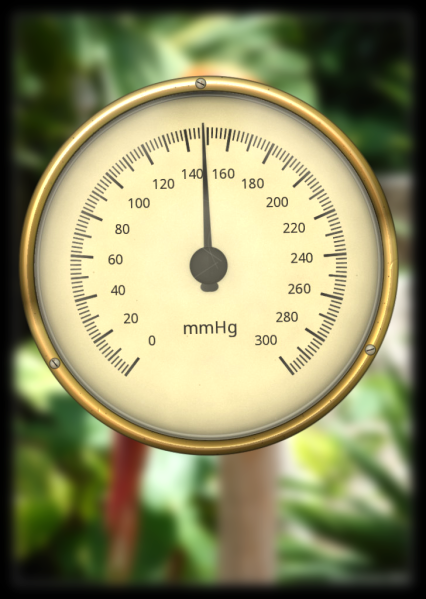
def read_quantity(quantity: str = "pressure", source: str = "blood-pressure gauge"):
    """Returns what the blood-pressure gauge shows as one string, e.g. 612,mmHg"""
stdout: 148,mmHg
